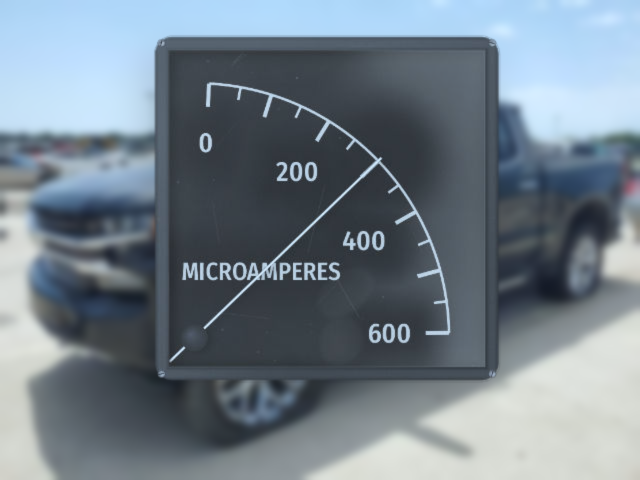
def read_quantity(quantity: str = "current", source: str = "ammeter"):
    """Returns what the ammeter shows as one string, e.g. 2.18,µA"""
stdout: 300,µA
